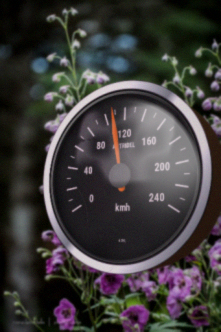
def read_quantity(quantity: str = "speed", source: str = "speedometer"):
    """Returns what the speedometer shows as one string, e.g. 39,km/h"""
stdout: 110,km/h
